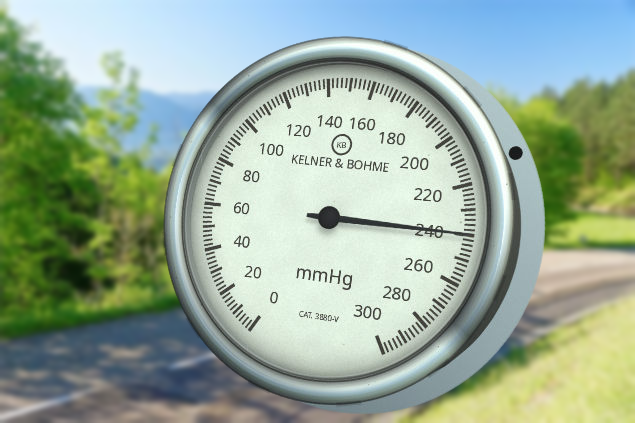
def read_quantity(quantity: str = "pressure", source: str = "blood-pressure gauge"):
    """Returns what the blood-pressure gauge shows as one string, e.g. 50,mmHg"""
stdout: 240,mmHg
